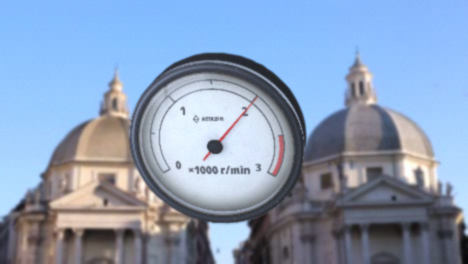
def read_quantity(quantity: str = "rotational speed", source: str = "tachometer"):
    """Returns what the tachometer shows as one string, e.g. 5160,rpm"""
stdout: 2000,rpm
